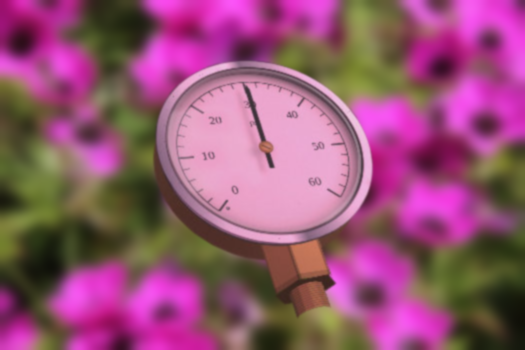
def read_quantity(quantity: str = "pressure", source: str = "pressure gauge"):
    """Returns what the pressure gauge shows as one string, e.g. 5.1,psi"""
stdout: 30,psi
